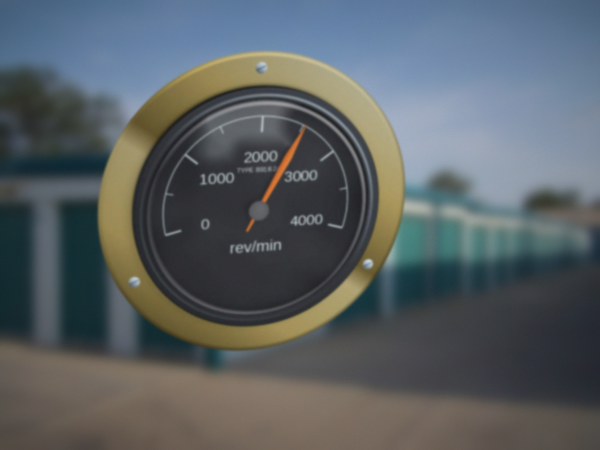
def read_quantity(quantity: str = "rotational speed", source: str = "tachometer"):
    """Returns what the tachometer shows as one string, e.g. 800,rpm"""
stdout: 2500,rpm
